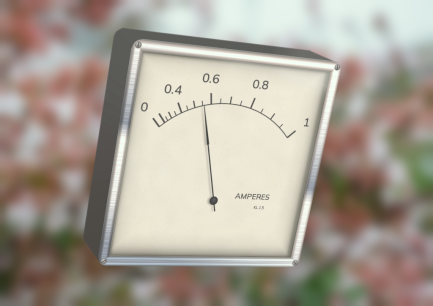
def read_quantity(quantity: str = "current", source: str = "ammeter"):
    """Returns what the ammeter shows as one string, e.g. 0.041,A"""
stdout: 0.55,A
